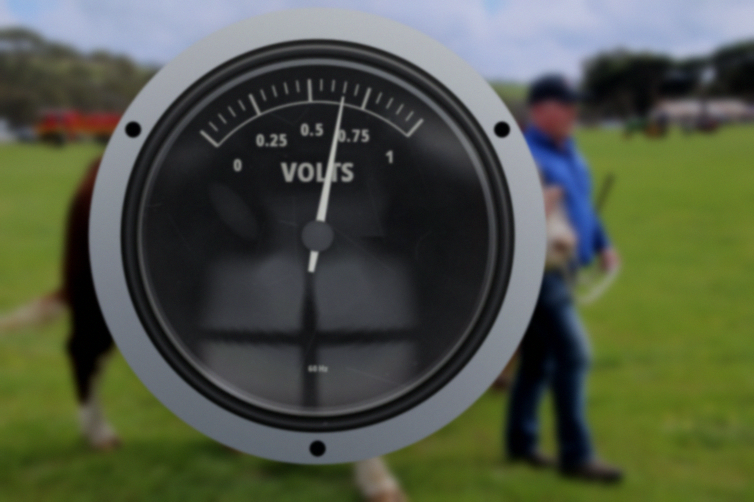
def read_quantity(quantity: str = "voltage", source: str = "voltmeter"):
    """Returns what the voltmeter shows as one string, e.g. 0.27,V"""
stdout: 0.65,V
